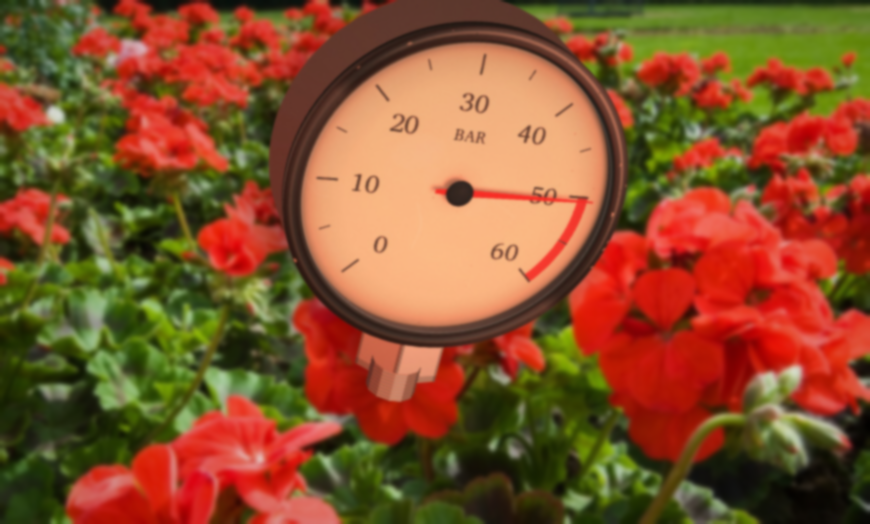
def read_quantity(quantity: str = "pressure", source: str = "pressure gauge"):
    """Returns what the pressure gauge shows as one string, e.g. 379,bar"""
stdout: 50,bar
